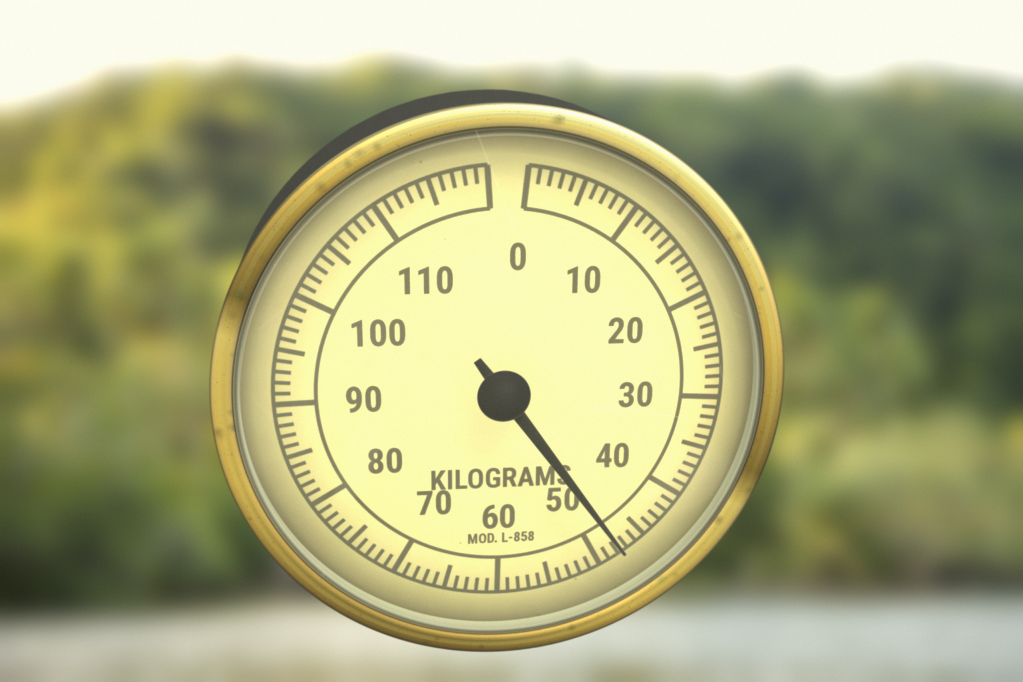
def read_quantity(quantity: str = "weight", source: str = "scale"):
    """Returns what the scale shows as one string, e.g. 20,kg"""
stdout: 47.5,kg
